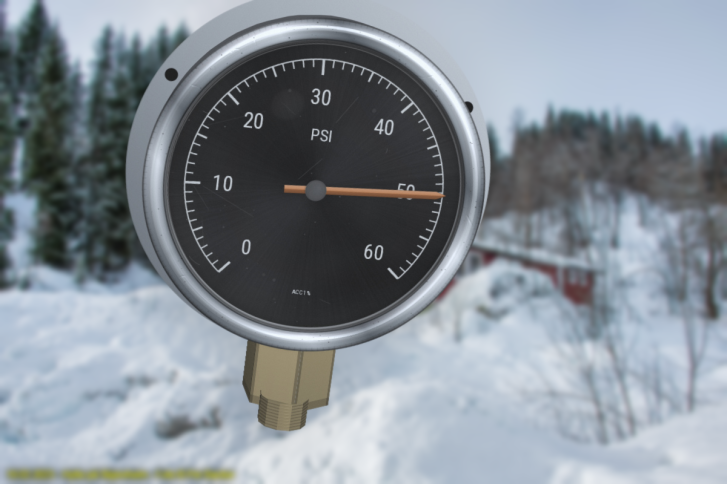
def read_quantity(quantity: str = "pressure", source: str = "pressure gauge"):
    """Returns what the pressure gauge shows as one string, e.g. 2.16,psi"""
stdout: 50,psi
